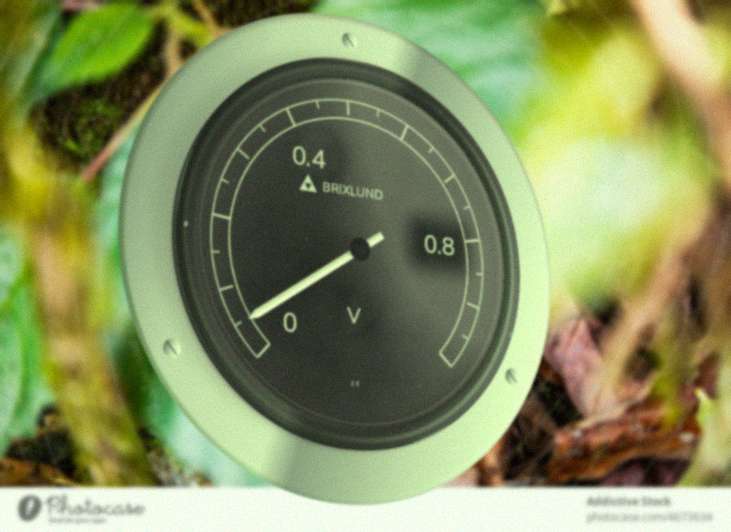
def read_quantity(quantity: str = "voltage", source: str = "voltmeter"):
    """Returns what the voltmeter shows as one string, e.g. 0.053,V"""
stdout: 0.05,V
